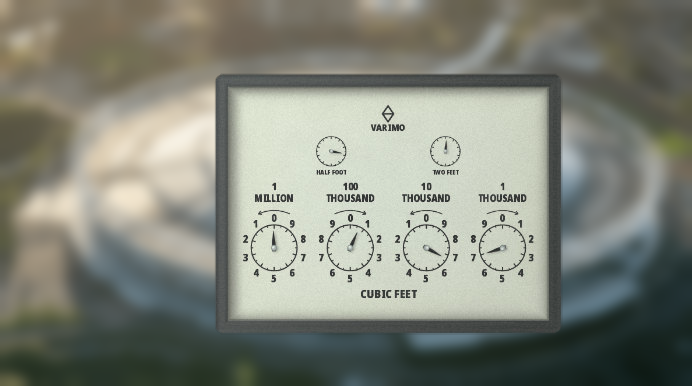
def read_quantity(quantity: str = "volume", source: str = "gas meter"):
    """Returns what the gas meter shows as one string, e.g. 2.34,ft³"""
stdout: 6700,ft³
